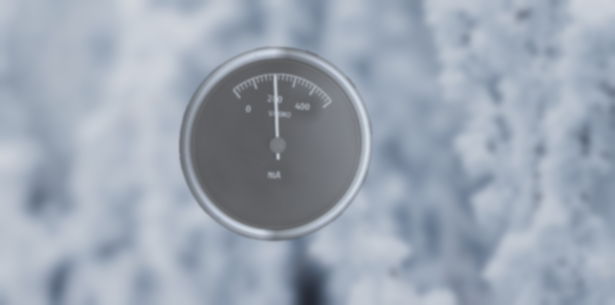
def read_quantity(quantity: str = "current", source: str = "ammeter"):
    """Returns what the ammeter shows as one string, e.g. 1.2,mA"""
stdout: 200,mA
